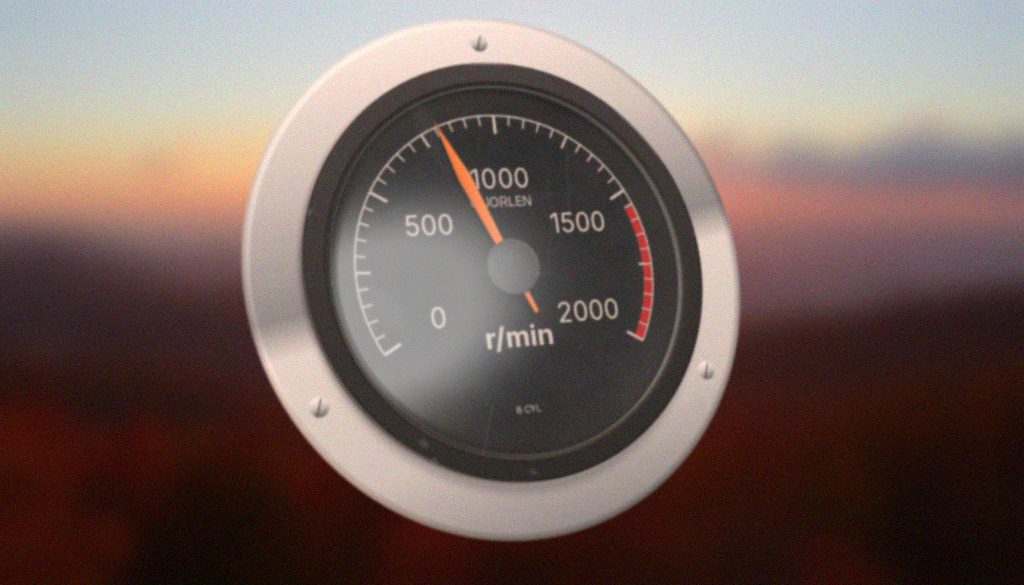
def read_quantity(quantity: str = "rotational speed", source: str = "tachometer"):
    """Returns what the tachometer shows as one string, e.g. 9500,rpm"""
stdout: 800,rpm
